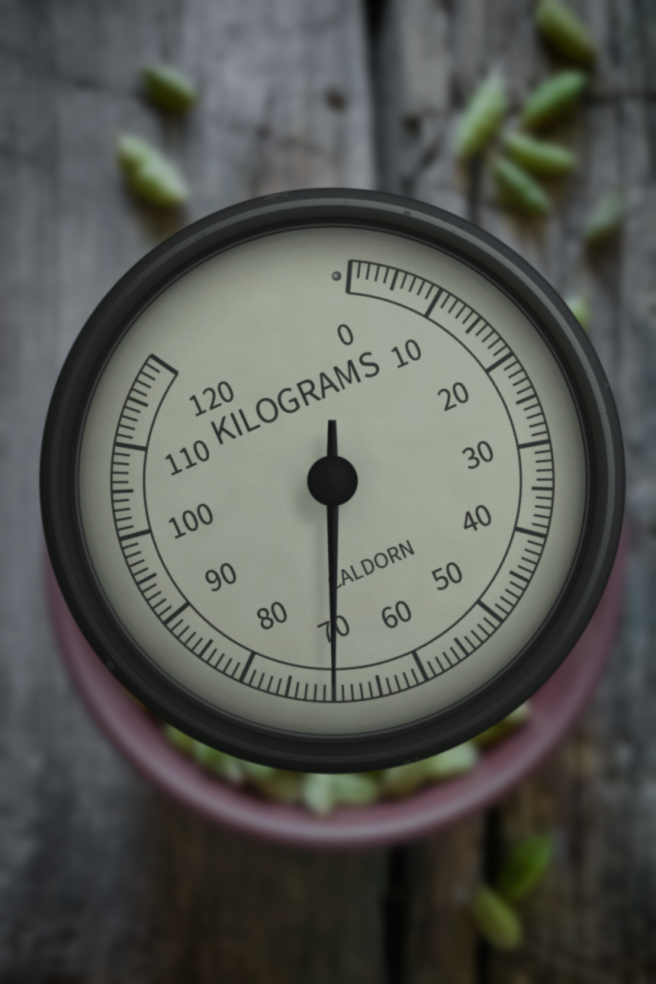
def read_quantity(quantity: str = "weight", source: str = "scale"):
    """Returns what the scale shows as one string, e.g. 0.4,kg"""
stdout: 70,kg
